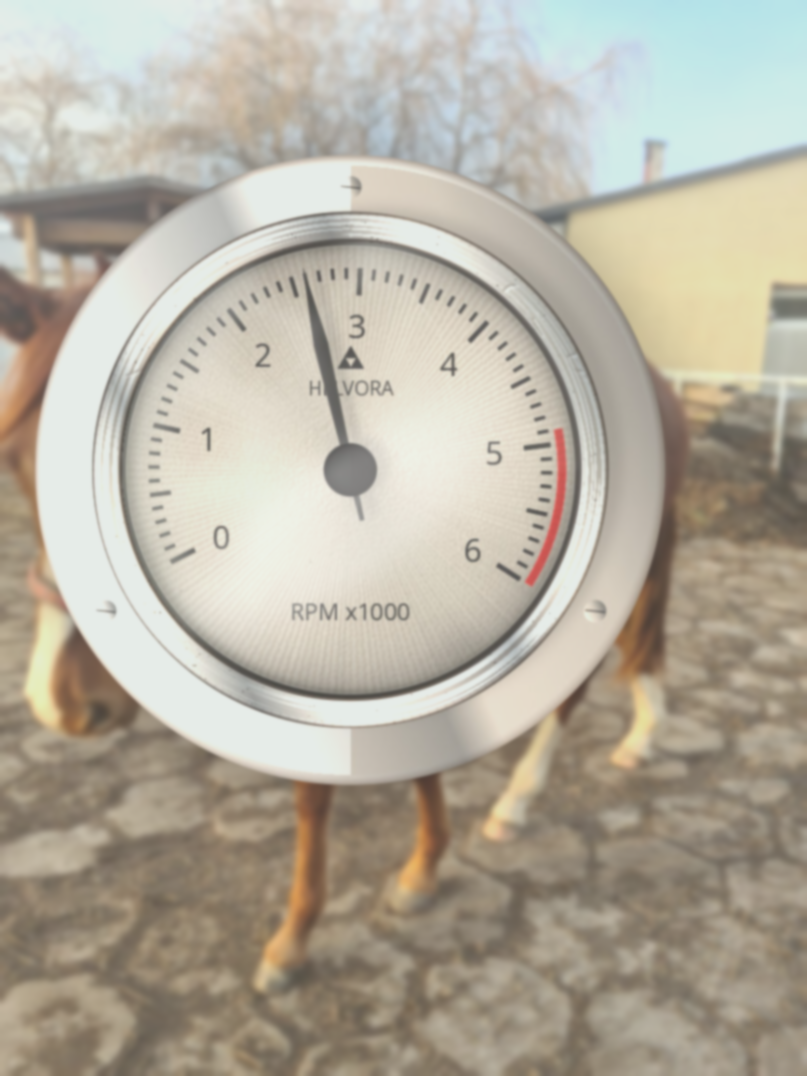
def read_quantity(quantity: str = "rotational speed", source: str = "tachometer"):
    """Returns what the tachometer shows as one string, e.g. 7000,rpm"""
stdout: 2600,rpm
